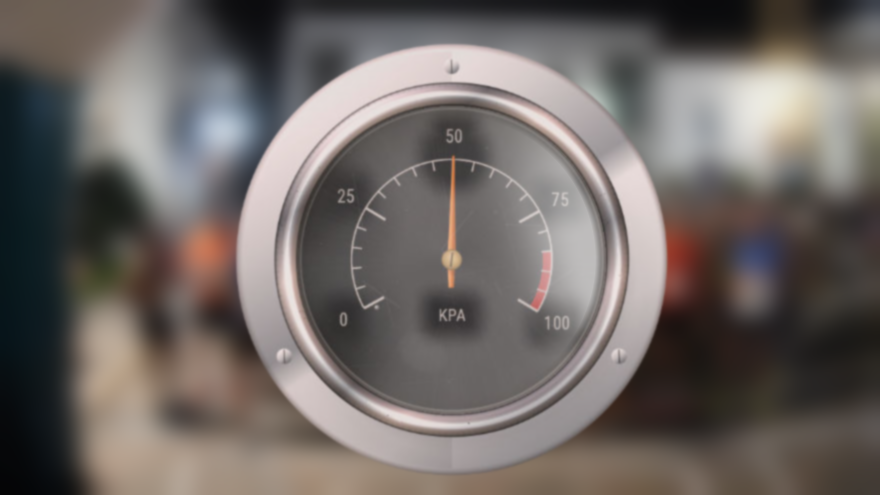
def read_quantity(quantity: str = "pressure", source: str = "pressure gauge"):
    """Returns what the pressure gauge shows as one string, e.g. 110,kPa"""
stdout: 50,kPa
